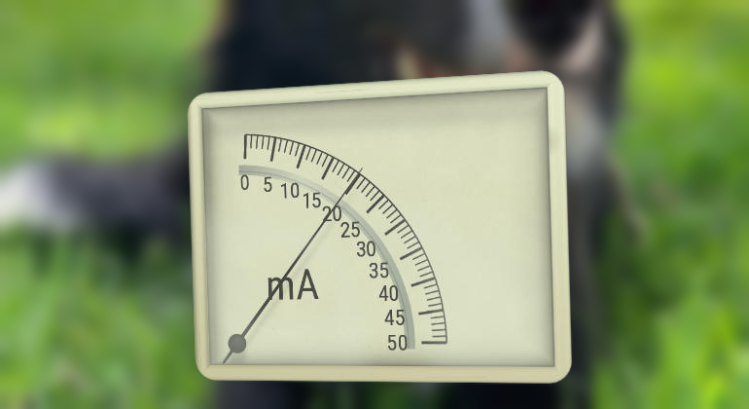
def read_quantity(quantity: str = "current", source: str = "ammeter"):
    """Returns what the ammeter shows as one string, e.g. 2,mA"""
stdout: 20,mA
